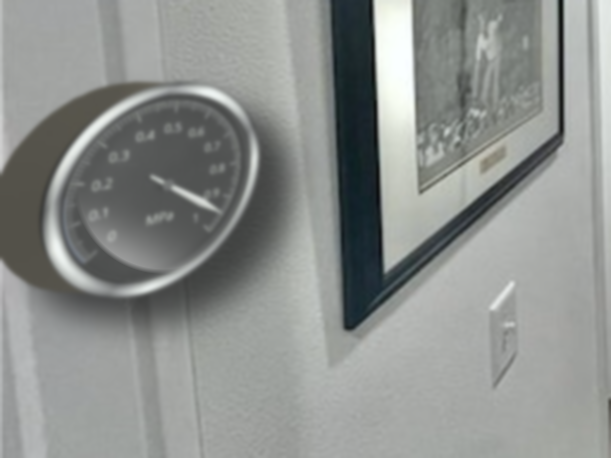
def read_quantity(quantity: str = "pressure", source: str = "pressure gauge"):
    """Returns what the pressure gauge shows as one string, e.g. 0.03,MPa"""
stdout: 0.95,MPa
